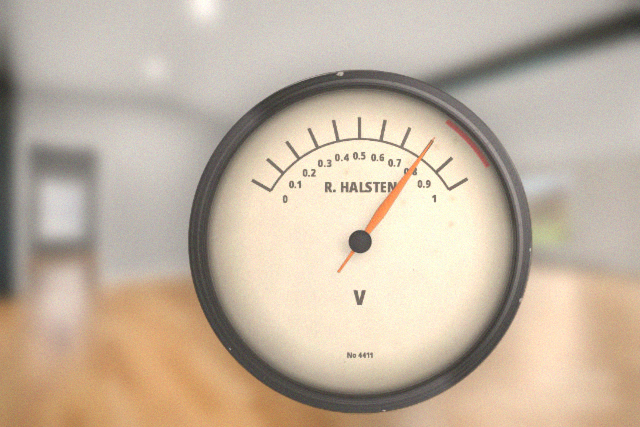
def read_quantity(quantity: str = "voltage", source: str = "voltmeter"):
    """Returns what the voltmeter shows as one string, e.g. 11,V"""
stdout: 0.8,V
